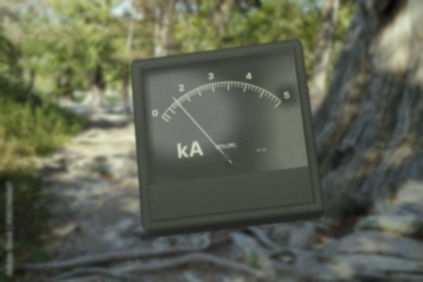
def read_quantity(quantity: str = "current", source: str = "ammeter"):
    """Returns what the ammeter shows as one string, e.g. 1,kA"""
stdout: 1.5,kA
